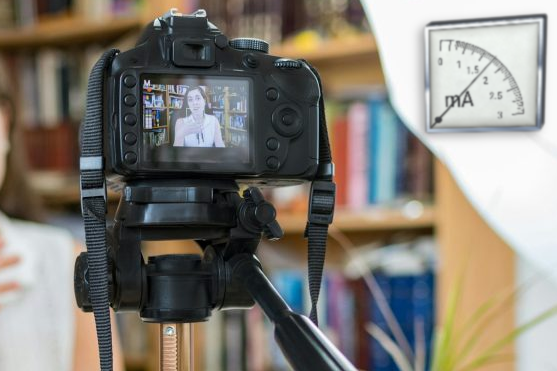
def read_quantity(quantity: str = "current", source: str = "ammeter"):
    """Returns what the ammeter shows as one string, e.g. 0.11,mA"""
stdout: 1.75,mA
